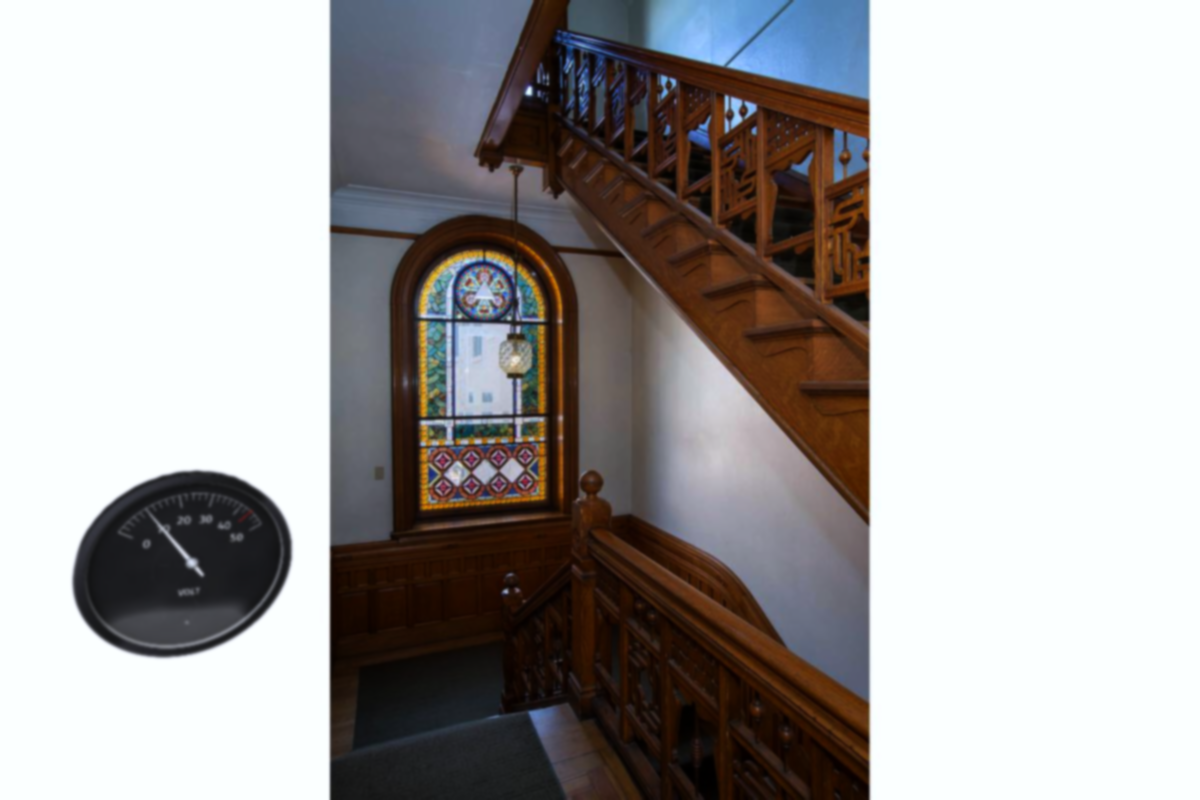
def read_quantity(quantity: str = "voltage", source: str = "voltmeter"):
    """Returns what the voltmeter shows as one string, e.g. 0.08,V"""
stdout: 10,V
